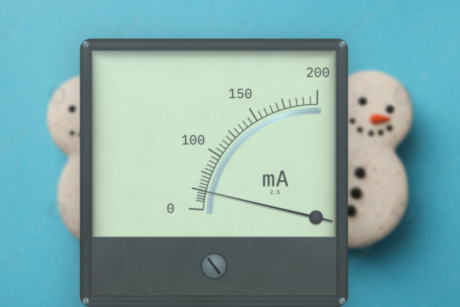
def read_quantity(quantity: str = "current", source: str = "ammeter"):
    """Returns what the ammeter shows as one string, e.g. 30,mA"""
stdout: 50,mA
